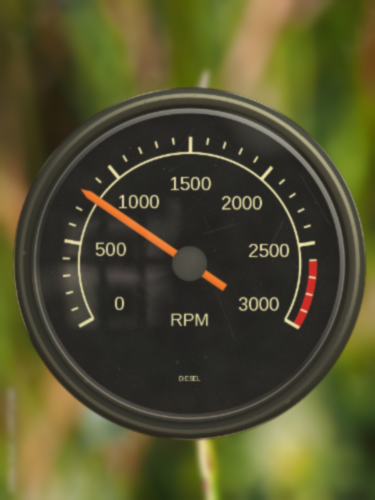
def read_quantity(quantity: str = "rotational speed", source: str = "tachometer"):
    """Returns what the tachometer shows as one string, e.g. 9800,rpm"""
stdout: 800,rpm
